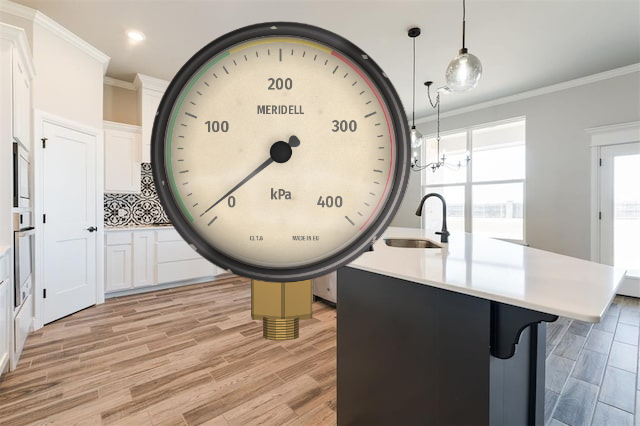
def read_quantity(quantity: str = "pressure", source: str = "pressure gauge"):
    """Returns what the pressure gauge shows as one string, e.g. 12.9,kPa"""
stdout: 10,kPa
